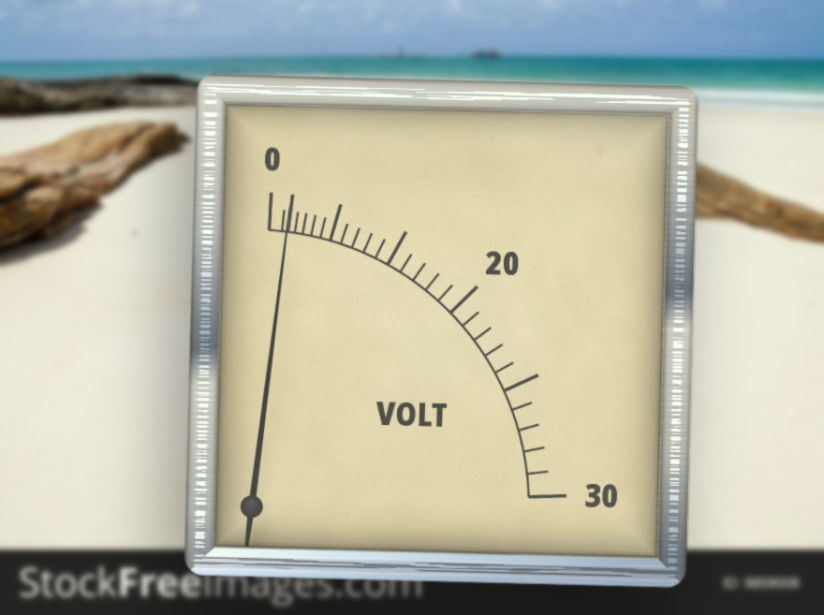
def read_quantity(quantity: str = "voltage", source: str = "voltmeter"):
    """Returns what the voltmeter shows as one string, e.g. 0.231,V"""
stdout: 5,V
